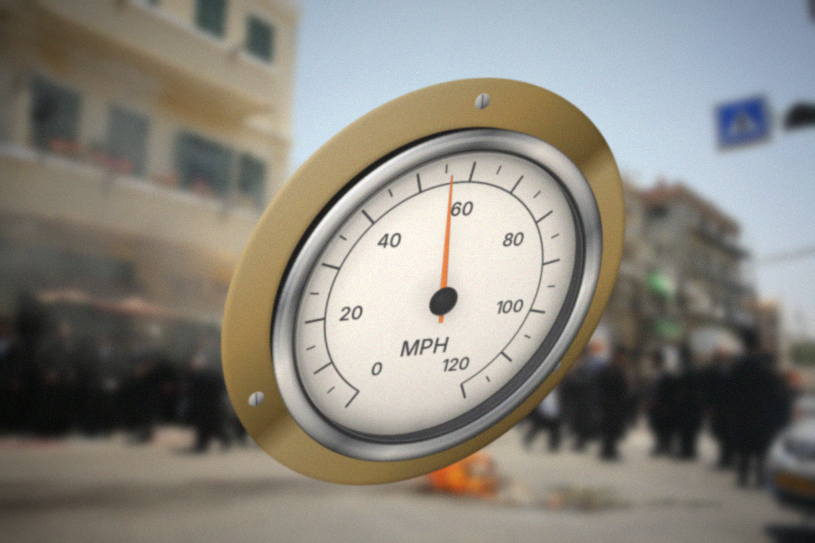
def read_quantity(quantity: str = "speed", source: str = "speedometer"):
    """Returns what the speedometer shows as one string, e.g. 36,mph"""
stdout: 55,mph
